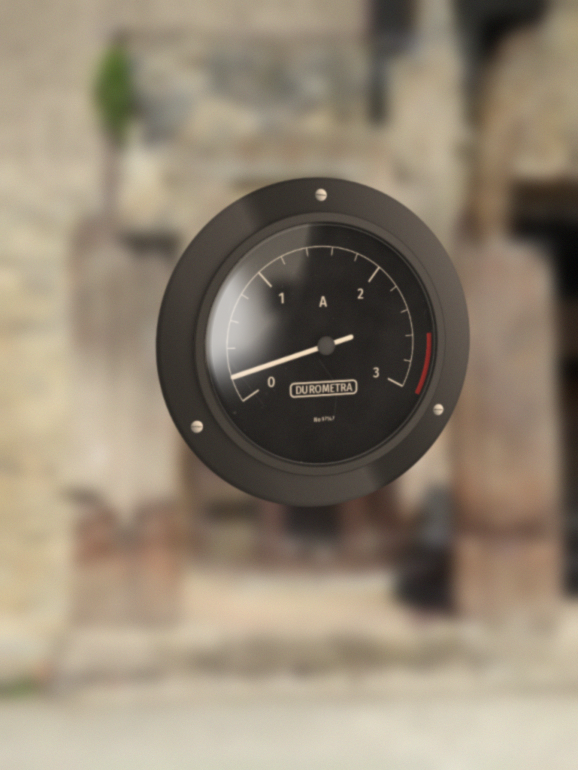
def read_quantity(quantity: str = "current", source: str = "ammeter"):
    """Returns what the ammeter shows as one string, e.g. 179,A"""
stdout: 0.2,A
